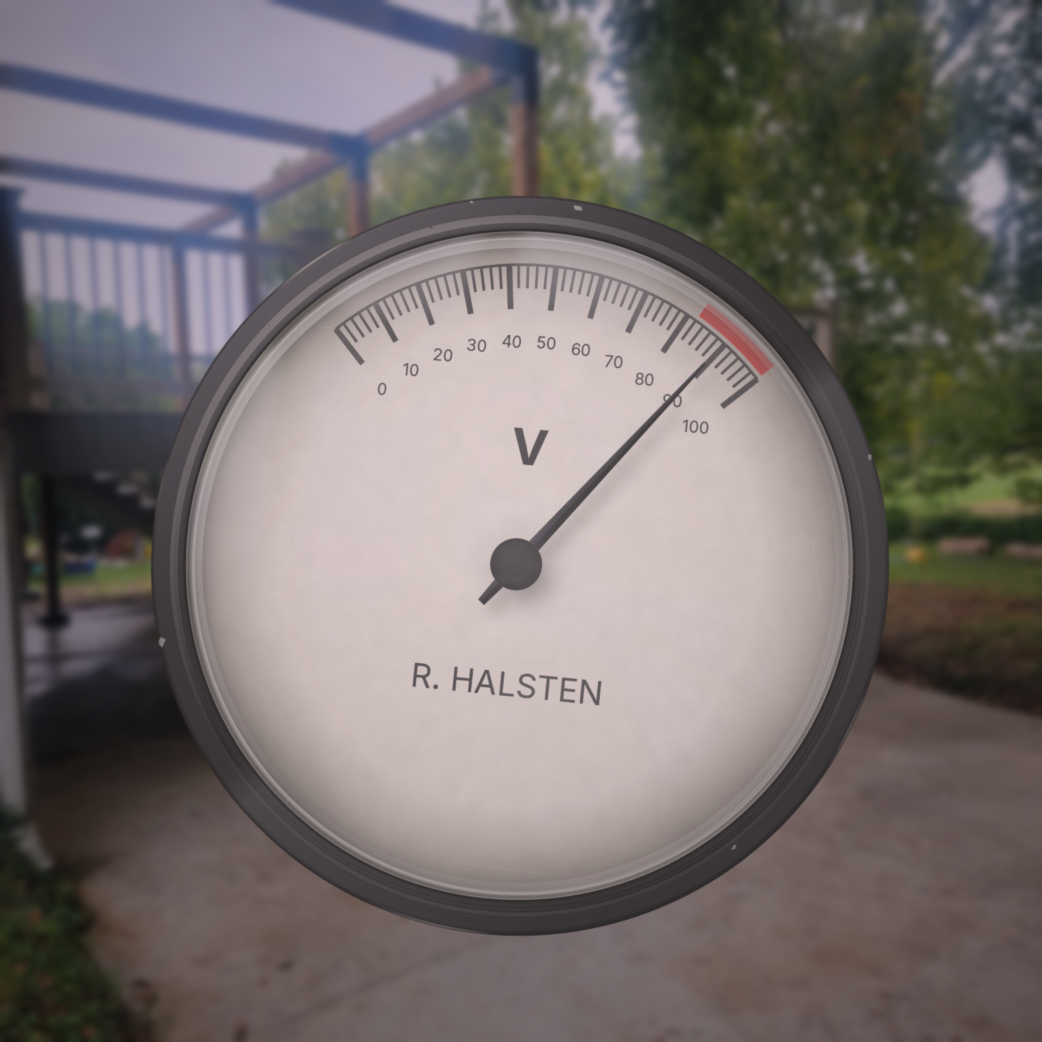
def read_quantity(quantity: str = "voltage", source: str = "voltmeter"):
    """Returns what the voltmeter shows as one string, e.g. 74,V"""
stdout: 90,V
